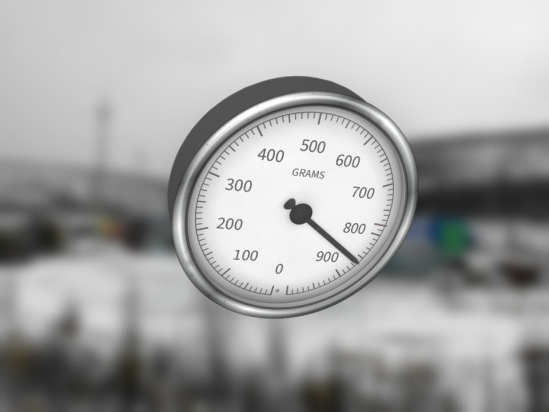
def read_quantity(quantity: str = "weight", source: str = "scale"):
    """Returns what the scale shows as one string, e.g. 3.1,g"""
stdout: 860,g
